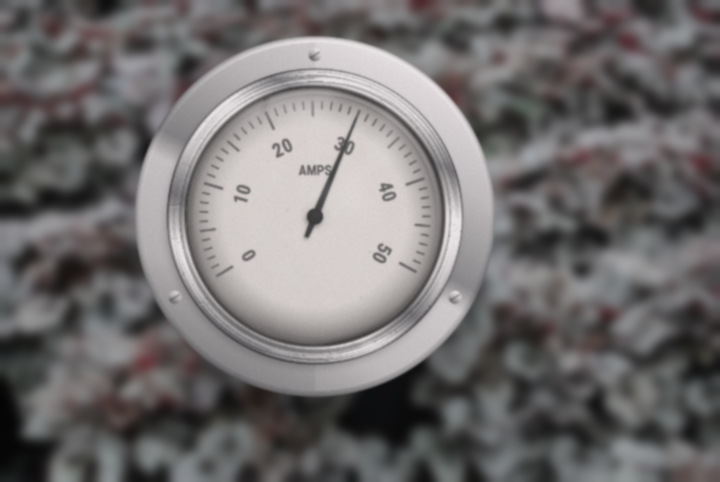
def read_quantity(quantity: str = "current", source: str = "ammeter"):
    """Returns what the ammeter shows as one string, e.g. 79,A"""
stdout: 30,A
